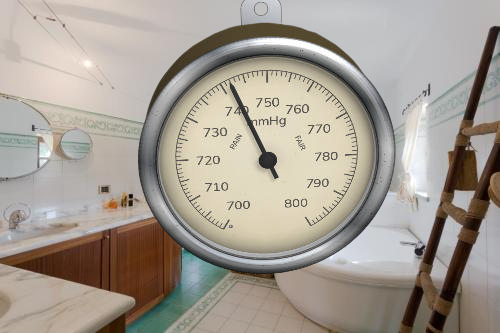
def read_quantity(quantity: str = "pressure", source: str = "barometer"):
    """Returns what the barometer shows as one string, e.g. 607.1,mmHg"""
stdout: 742,mmHg
